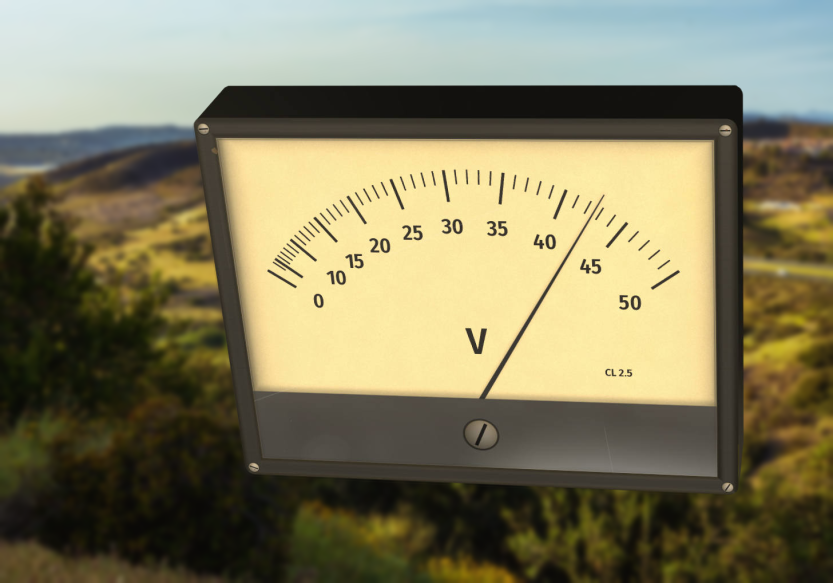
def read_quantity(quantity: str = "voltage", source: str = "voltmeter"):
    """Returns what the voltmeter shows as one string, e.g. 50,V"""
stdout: 42.5,V
